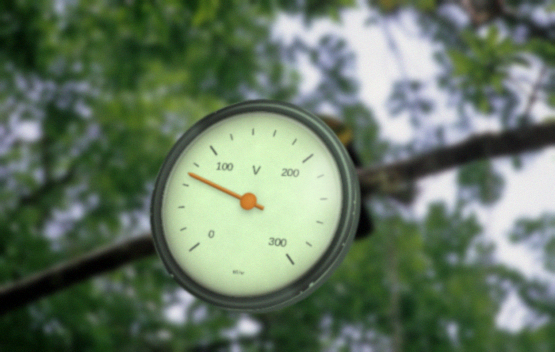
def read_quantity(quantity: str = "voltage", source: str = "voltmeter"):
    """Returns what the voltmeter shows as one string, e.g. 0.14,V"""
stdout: 70,V
